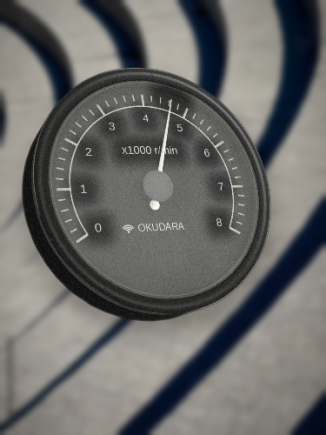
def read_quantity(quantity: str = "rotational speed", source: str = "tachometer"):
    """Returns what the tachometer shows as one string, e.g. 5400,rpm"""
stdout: 4600,rpm
